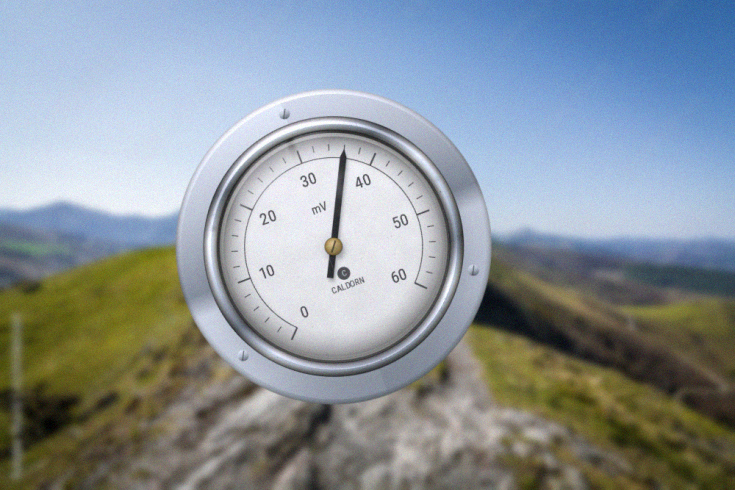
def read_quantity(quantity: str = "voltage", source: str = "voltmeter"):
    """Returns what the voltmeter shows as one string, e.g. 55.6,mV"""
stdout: 36,mV
